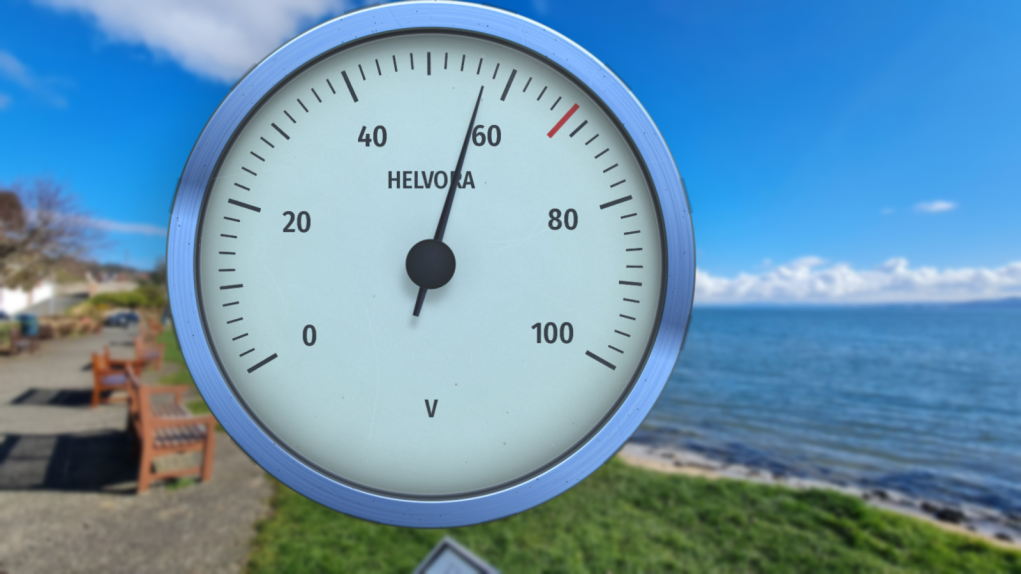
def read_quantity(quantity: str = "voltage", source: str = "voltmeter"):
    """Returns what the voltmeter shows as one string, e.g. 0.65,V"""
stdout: 57,V
